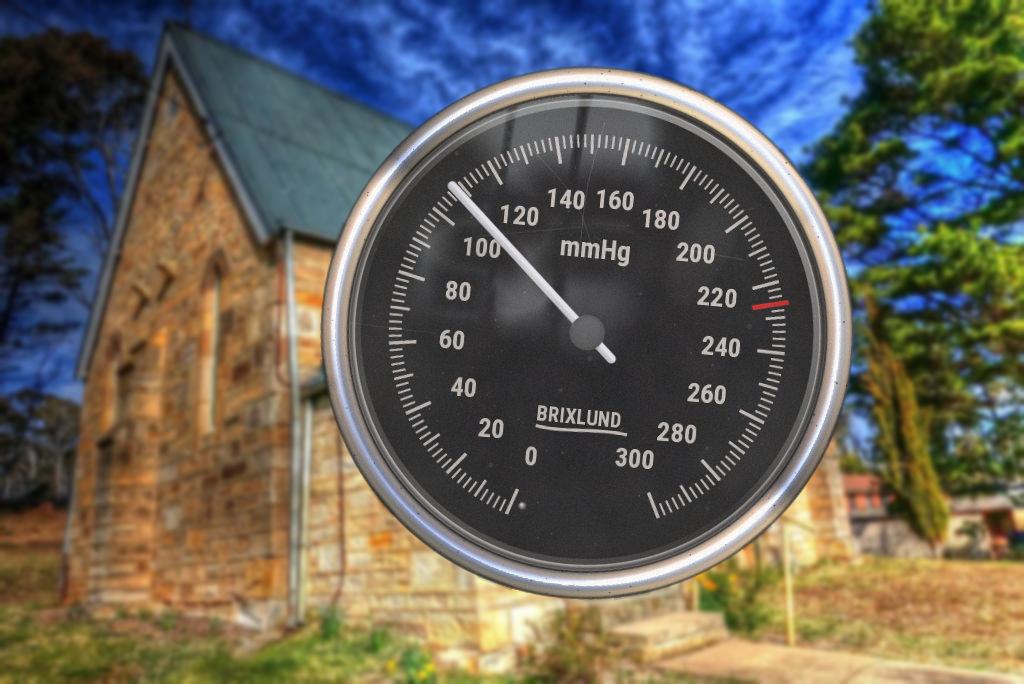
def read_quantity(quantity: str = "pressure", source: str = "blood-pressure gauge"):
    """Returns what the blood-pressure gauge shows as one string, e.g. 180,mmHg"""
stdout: 108,mmHg
